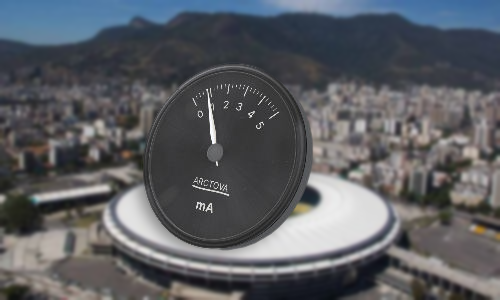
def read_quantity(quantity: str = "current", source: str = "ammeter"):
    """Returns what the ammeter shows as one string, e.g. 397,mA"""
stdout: 1,mA
